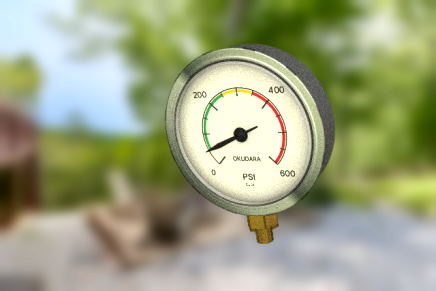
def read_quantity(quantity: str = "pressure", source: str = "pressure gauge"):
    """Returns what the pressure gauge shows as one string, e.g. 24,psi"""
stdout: 50,psi
